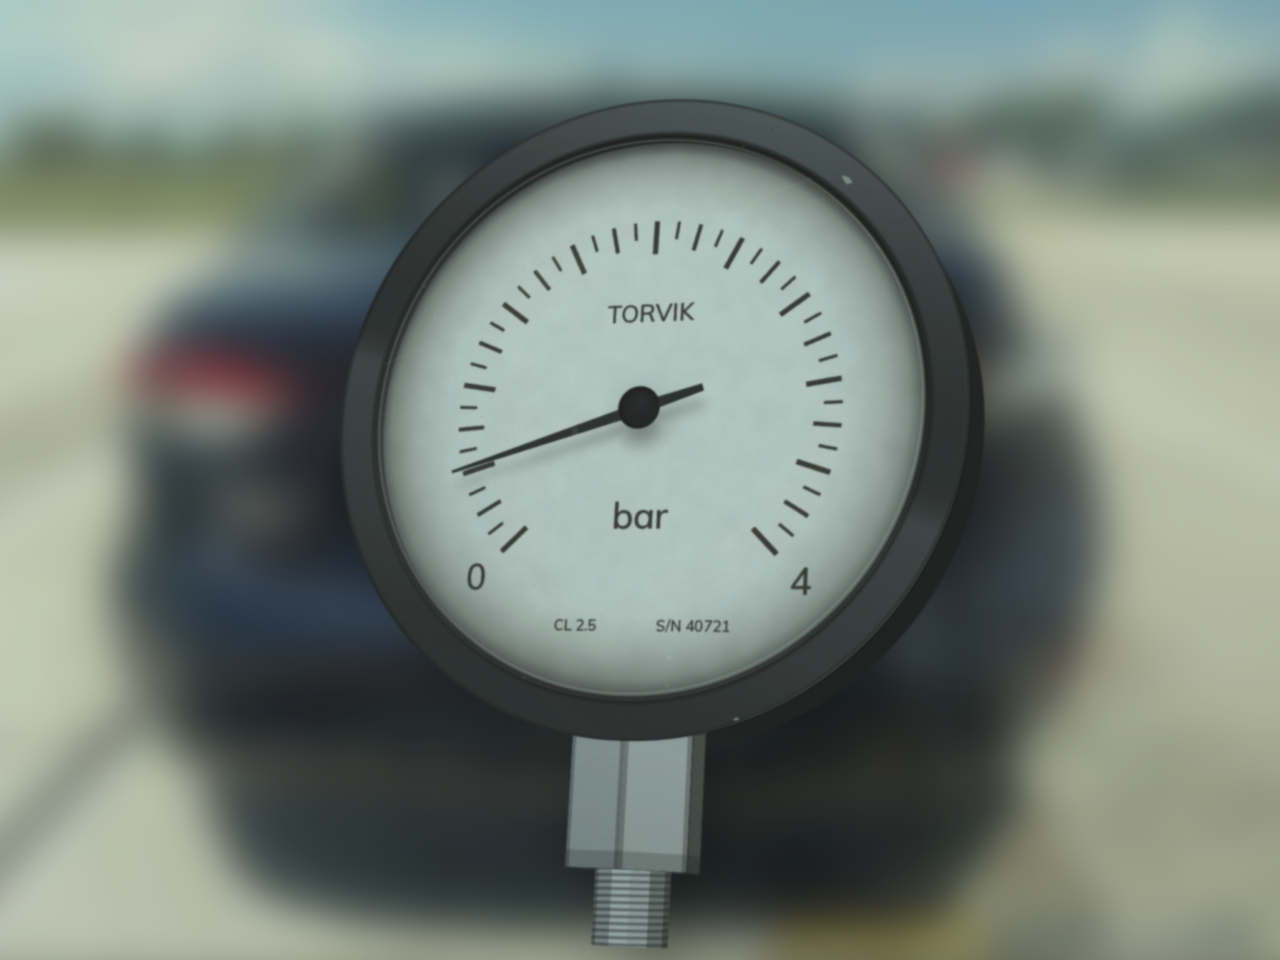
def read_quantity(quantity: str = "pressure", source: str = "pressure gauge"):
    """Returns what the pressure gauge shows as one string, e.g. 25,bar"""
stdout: 0.4,bar
